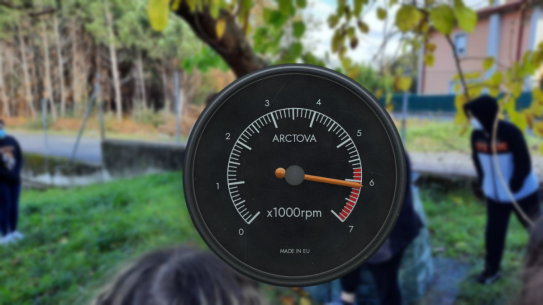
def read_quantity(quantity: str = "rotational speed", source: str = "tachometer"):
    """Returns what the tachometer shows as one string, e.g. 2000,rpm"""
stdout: 6100,rpm
